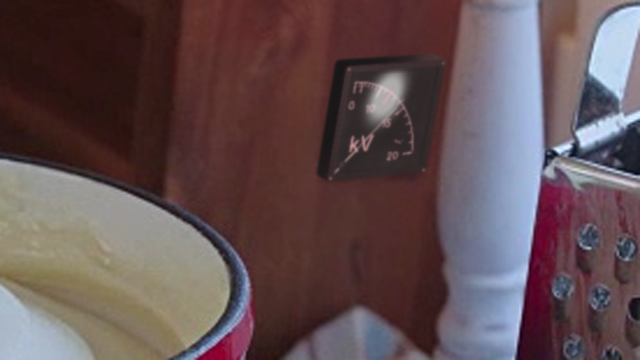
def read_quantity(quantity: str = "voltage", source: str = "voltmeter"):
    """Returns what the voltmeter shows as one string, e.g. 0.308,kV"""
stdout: 14,kV
